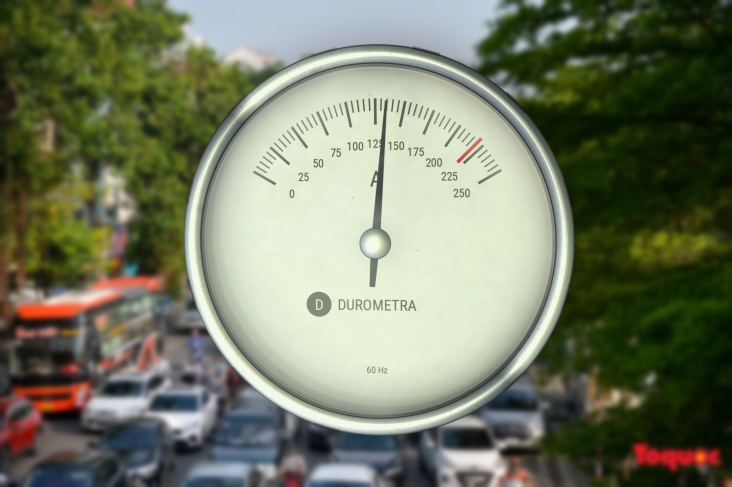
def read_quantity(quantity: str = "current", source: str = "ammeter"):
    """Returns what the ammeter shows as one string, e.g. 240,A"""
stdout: 135,A
